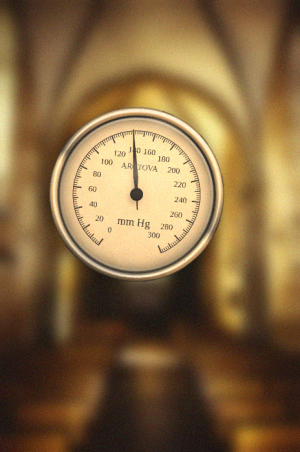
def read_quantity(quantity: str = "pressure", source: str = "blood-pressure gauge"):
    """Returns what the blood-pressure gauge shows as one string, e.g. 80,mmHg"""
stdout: 140,mmHg
